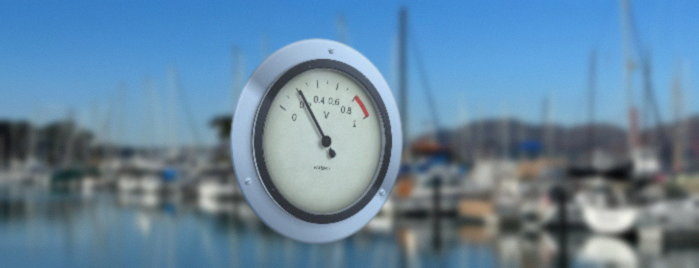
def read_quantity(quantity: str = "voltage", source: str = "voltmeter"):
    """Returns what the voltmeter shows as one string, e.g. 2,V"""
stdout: 0.2,V
